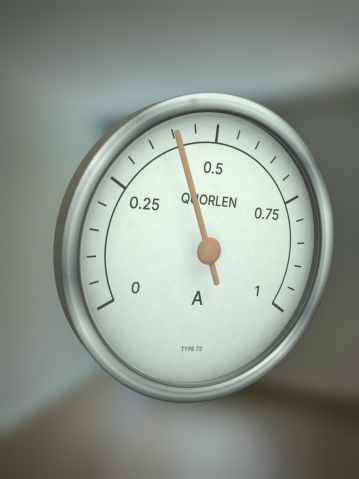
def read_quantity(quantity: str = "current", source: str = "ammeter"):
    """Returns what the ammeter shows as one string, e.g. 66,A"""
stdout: 0.4,A
